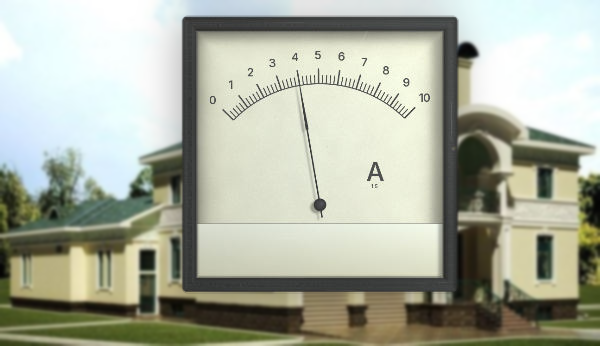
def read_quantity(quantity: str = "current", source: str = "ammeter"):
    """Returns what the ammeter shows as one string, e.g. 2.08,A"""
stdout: 4,A
